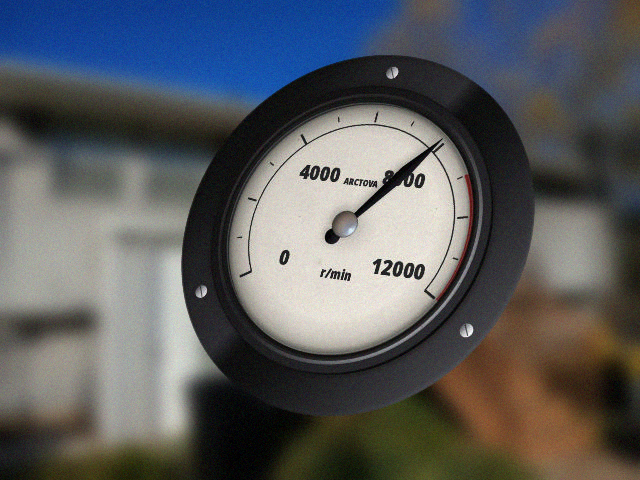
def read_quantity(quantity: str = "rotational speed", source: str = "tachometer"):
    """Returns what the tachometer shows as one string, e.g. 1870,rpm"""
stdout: 8000,rpm
